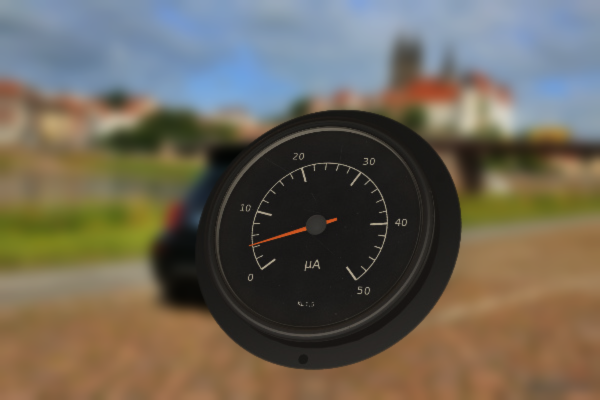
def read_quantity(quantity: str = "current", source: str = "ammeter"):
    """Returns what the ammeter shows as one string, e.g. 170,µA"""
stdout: 4,µA
